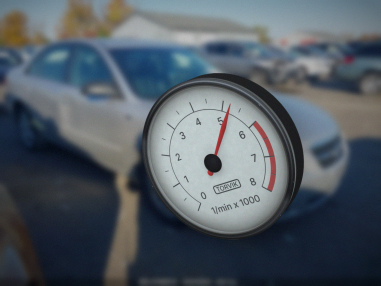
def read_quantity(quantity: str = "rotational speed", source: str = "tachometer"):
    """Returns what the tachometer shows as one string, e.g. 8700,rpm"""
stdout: 5250,rpm
